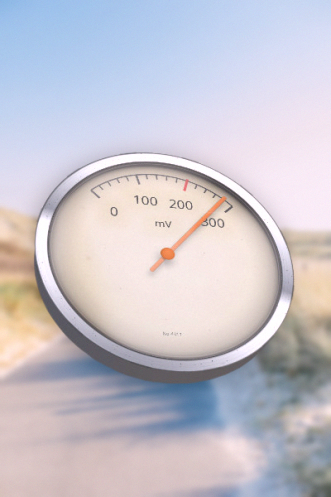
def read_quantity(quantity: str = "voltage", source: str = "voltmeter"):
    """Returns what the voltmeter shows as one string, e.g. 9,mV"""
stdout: 280,mV
